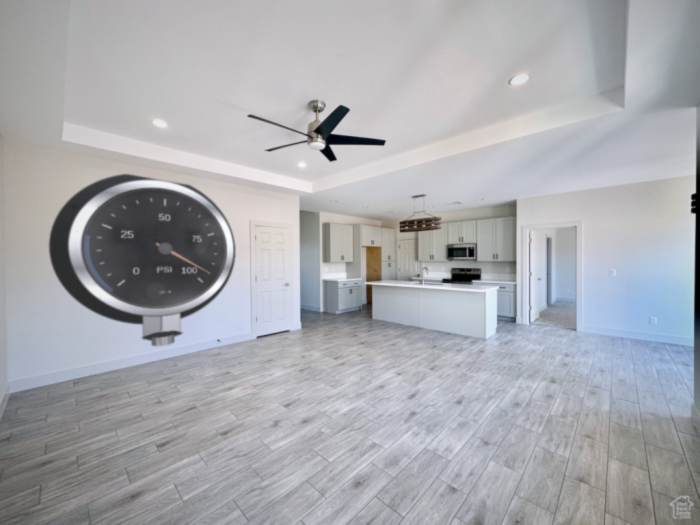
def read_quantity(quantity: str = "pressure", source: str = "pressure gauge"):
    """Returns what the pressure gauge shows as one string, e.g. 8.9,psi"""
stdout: 95,psi
